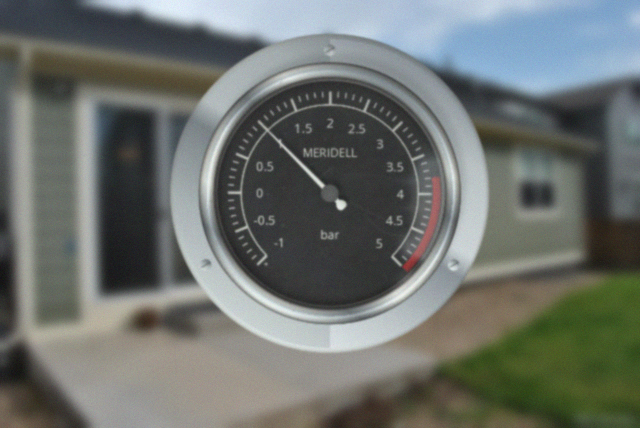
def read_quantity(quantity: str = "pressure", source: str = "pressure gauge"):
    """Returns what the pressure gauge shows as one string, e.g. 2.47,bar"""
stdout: 1,bar
